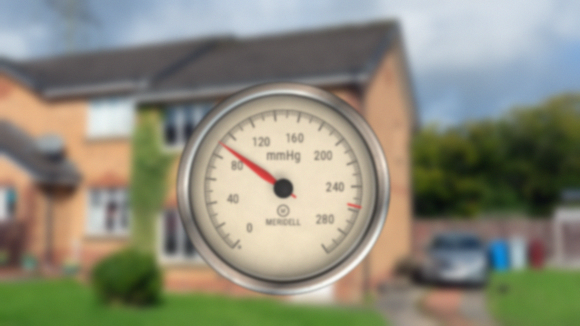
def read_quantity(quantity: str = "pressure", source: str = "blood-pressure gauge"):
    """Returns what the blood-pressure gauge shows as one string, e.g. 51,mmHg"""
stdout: 90,mmHg
